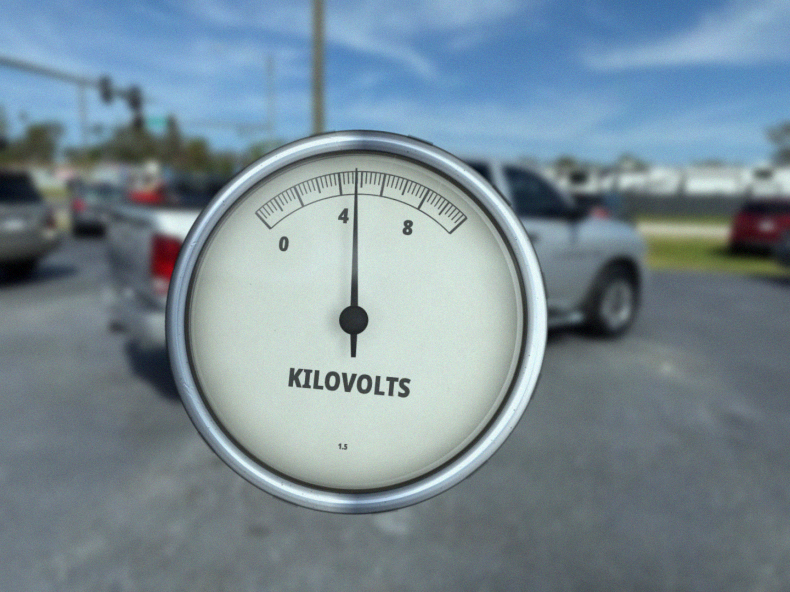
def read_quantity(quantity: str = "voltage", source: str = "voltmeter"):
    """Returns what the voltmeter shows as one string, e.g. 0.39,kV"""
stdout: 4.8,kV
